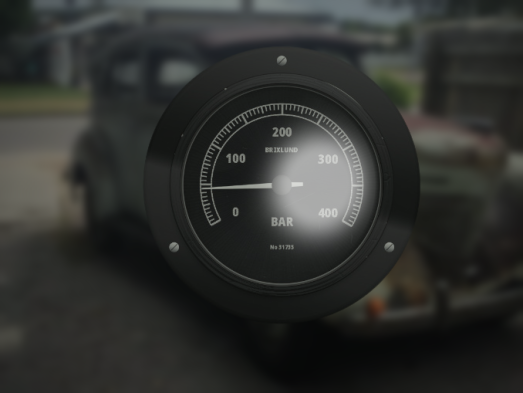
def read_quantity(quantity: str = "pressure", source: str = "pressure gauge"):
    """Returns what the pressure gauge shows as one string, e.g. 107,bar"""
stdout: 45,bar
